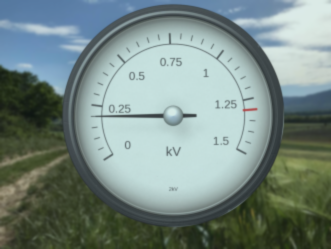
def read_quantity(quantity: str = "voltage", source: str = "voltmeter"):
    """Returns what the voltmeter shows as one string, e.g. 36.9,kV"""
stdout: 0.2,kV
